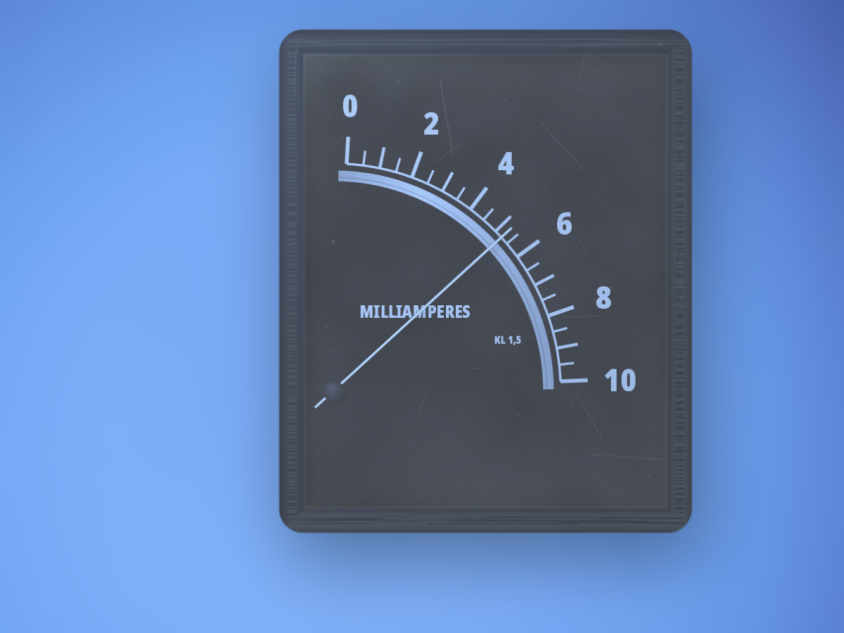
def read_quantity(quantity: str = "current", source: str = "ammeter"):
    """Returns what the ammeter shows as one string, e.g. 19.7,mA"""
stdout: 5.25,mA
